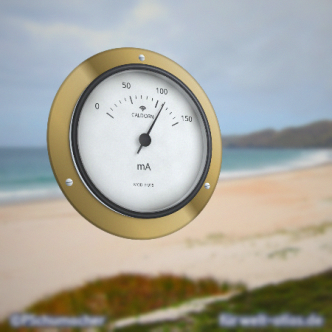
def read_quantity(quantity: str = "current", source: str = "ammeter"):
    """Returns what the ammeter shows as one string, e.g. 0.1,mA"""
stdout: 110,mA
